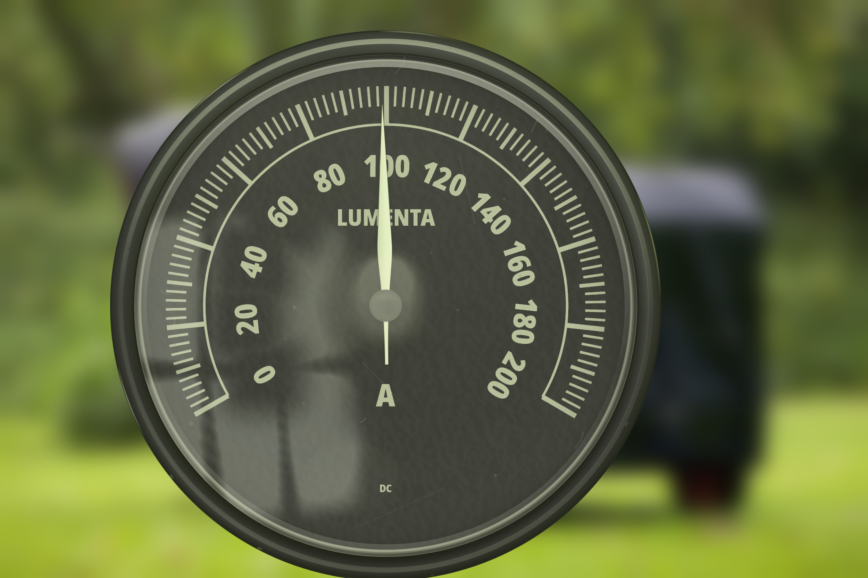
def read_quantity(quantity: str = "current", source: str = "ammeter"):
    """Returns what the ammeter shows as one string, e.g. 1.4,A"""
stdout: 99,A
